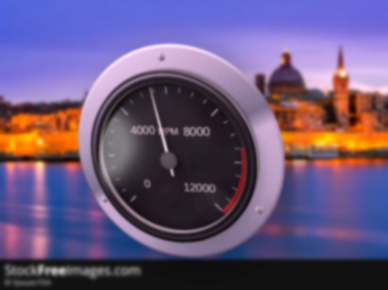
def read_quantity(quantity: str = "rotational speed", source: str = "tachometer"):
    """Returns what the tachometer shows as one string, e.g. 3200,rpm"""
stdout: 5500,rpm
